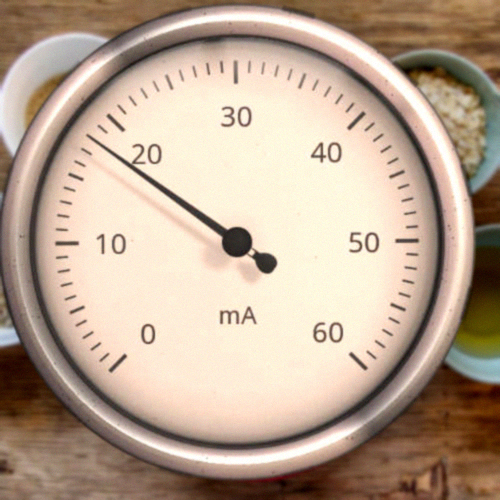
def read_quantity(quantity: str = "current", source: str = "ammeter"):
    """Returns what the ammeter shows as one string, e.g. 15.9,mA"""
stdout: 18,mA
